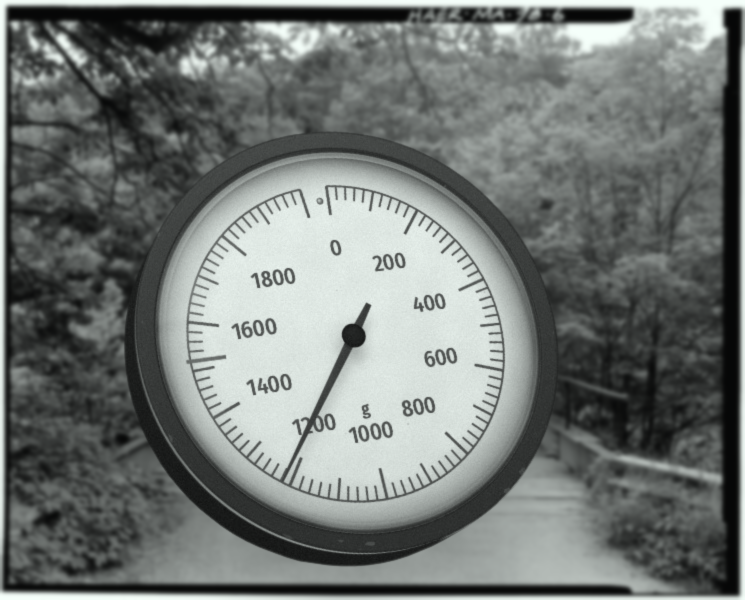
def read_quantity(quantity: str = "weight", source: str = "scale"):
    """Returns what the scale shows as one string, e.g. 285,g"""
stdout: 1220,g
